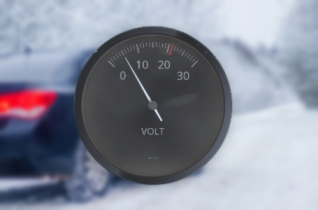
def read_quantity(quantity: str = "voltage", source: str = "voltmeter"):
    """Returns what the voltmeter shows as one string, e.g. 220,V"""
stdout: 5,V
